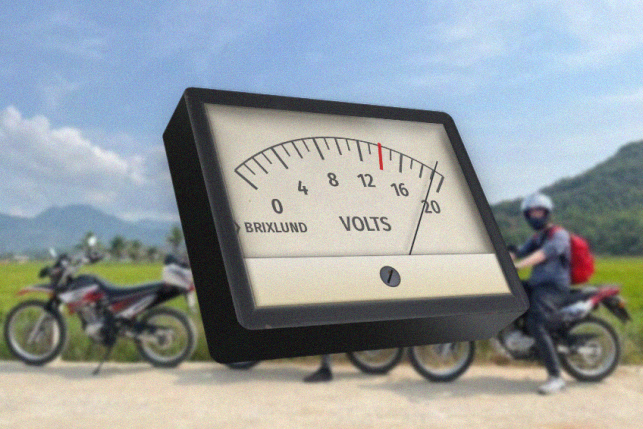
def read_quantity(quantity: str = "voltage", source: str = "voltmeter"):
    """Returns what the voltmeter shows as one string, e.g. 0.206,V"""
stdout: 19,V
